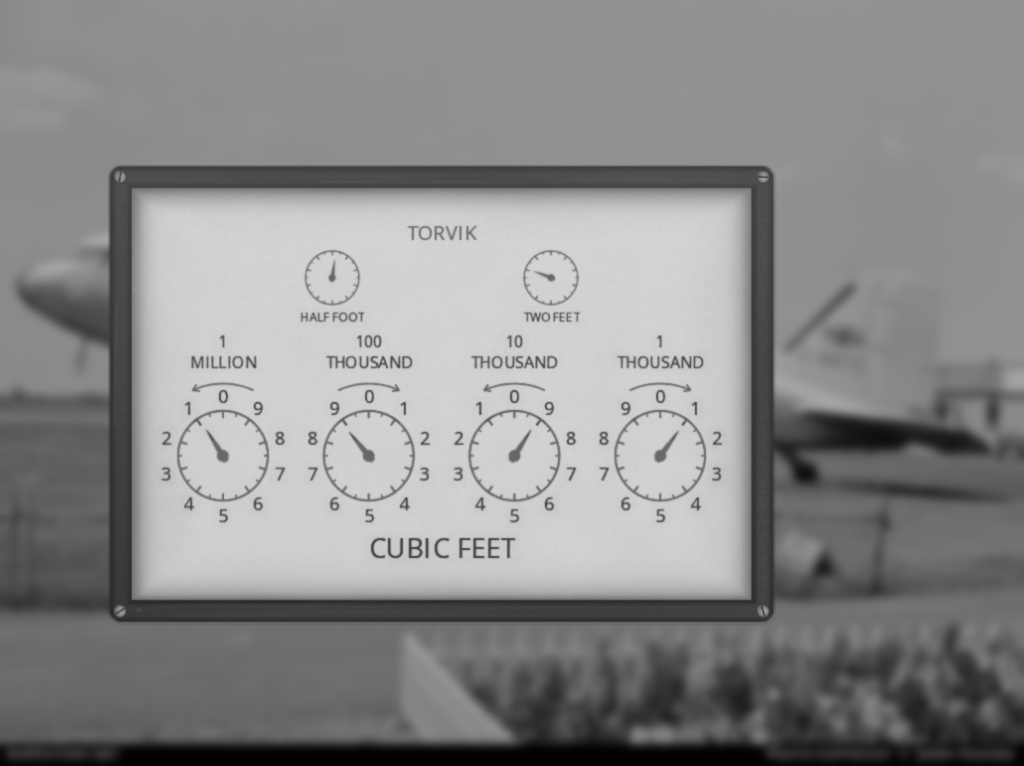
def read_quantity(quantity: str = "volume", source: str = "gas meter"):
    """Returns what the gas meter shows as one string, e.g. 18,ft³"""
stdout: 89100,ft³
